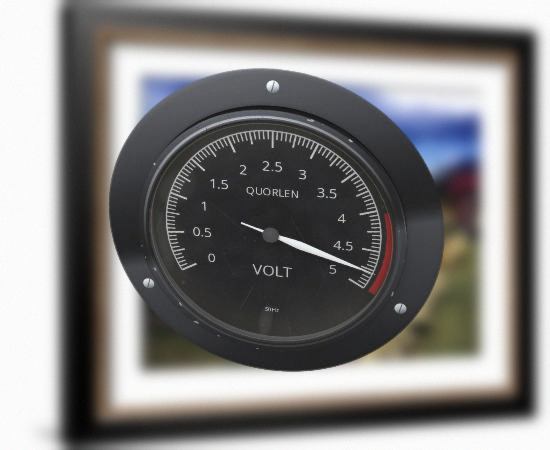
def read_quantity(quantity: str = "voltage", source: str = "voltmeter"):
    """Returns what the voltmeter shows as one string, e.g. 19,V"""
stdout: 4.75,V
